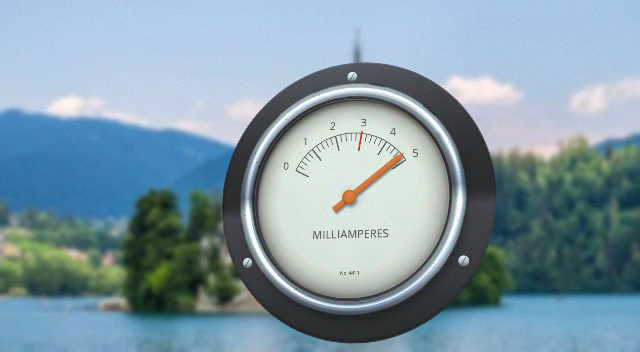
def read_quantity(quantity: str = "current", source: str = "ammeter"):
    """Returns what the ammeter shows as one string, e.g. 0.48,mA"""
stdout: 4.8,mA
